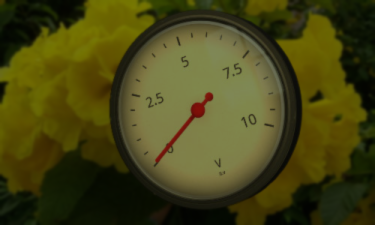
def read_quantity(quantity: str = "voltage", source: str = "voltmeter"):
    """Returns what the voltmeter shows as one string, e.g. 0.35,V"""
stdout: 0,V
